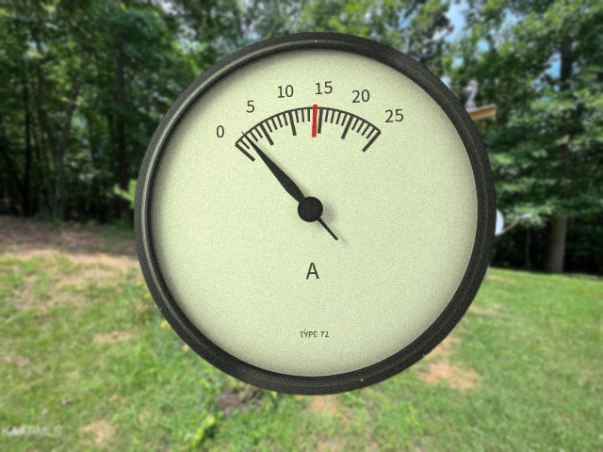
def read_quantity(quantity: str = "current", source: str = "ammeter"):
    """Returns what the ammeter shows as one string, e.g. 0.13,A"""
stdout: 2,A
